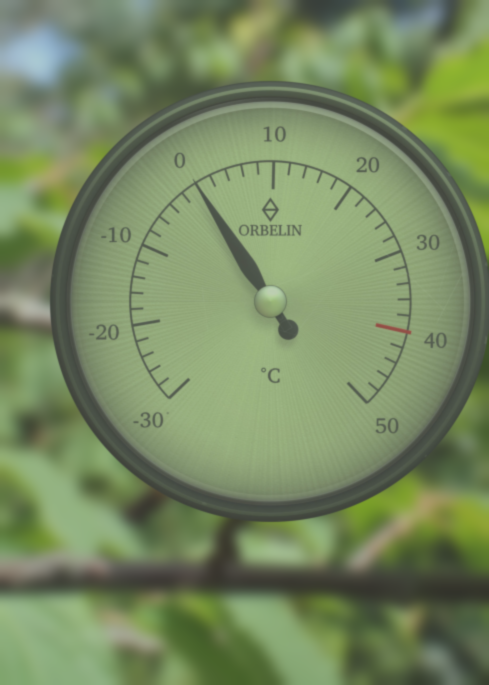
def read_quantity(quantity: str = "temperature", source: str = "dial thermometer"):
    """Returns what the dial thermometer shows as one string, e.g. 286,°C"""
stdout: 0,°C
